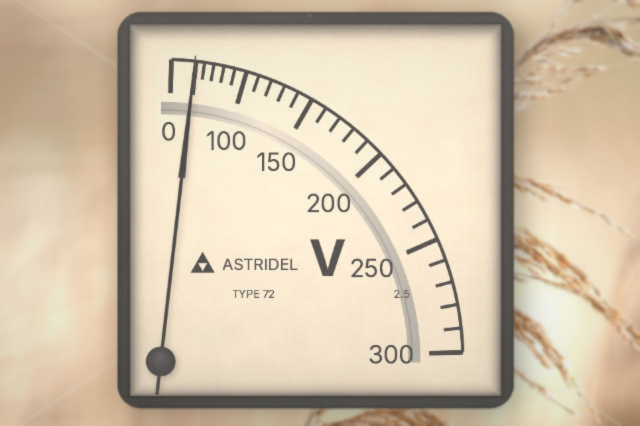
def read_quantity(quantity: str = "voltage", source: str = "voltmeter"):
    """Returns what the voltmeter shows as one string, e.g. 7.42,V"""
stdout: 50,V
